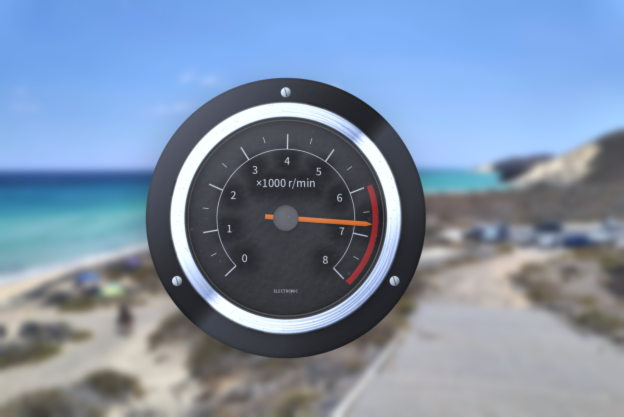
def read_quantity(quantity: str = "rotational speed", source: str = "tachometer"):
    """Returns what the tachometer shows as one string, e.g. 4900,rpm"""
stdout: 6750,rpm
